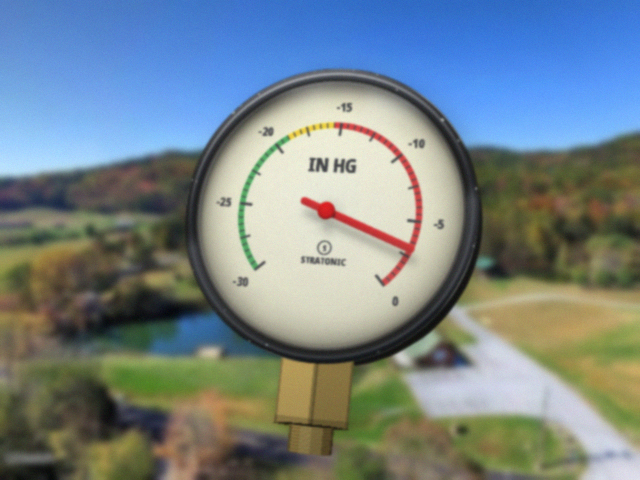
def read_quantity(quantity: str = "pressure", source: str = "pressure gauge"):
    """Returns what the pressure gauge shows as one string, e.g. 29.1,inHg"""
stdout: -3,inHg
